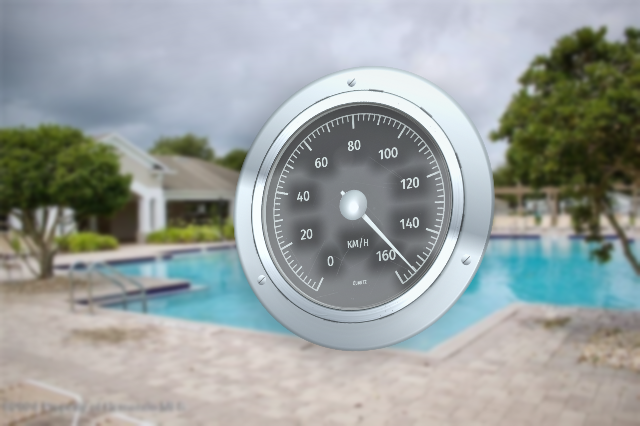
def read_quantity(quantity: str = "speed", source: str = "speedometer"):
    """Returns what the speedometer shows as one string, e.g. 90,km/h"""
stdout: 154,km/h
